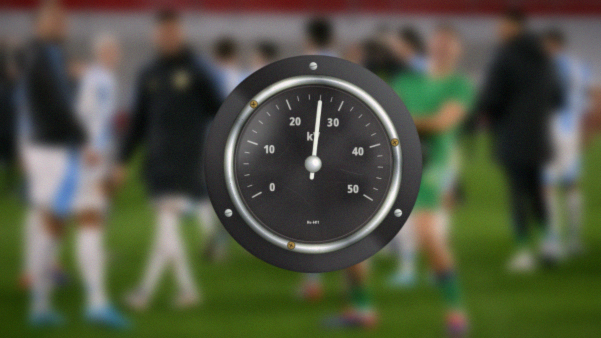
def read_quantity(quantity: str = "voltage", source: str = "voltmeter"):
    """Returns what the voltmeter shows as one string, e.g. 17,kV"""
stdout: 26,kV
